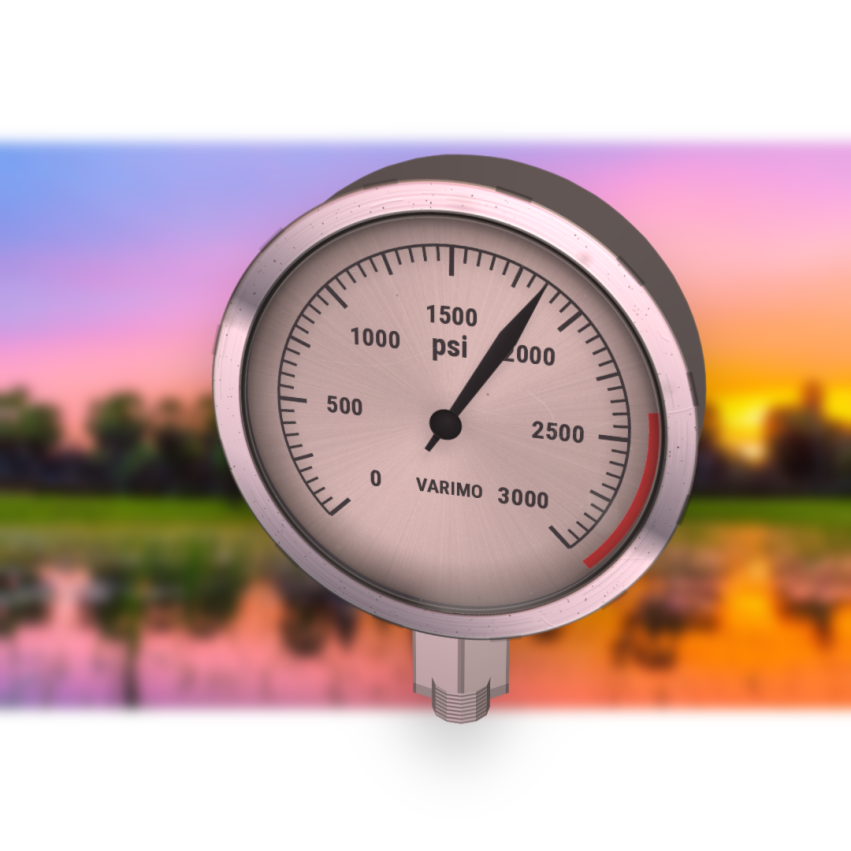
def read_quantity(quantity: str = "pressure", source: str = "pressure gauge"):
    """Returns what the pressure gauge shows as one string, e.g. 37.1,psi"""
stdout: 1850,psi
